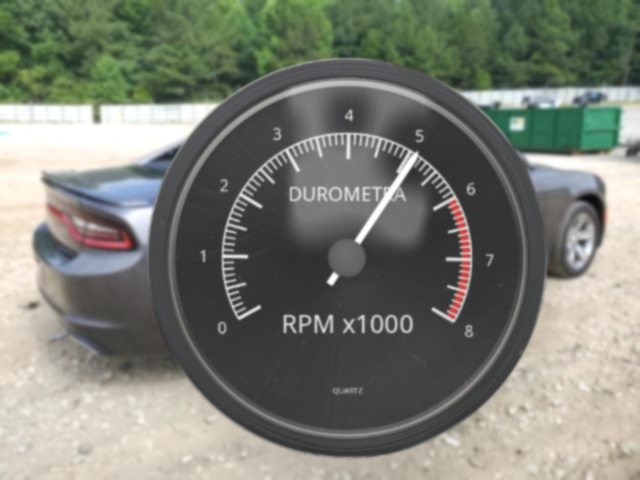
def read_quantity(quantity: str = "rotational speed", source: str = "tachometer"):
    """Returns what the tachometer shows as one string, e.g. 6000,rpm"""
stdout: 5100,rpm
